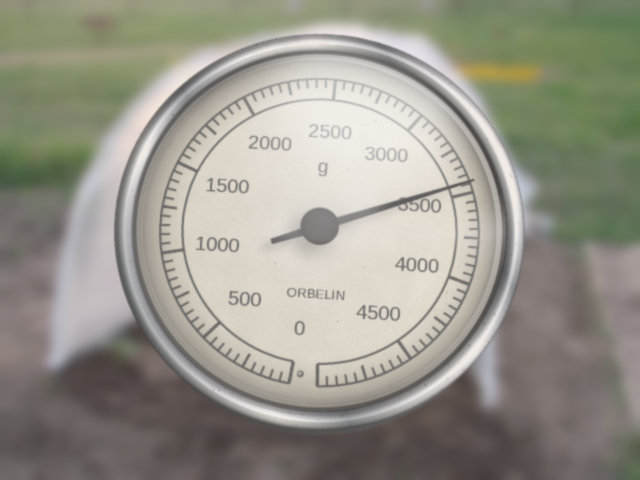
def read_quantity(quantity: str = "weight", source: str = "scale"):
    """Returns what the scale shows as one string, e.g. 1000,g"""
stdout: 3450,g
